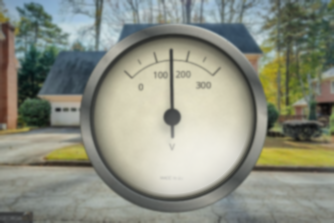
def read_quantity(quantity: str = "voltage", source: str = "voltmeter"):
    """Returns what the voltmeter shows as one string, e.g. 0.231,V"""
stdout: 150,V
